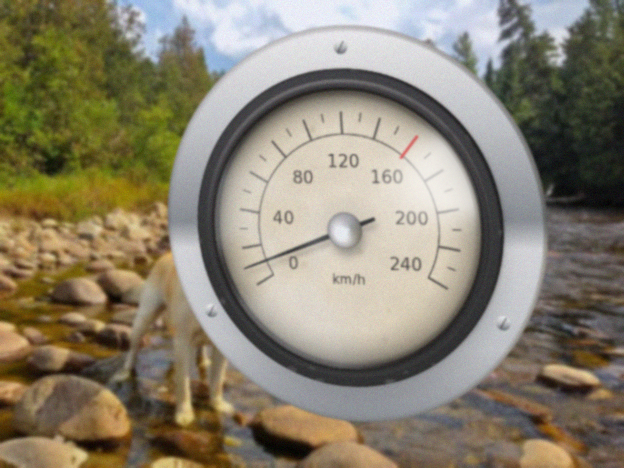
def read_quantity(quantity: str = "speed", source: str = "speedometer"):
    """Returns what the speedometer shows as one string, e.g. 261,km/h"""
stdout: 10,km/h
